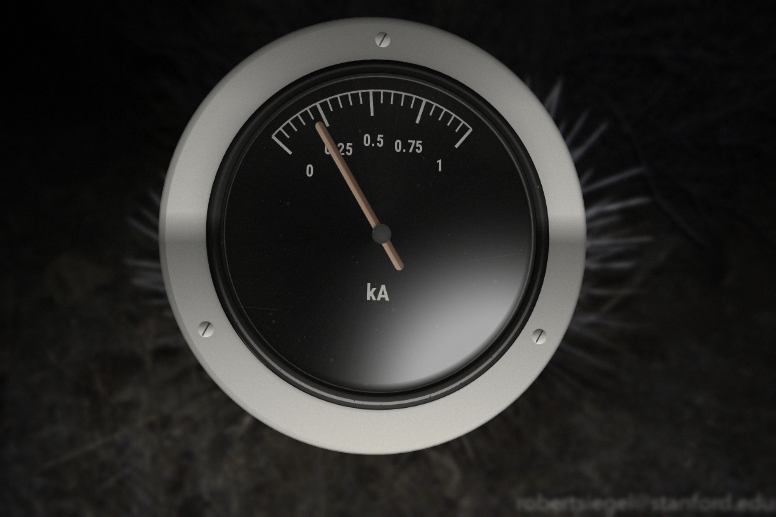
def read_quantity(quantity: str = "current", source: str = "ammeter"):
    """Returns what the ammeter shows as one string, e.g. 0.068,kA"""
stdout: 0.2,kA
